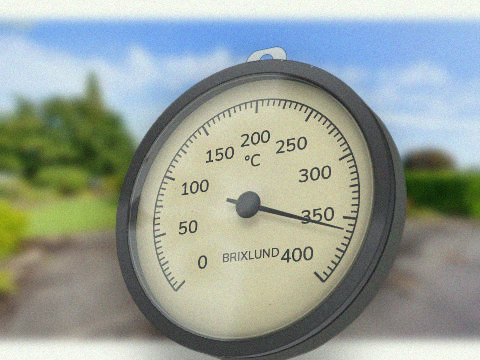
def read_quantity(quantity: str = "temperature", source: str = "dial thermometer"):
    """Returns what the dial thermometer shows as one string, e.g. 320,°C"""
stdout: 360,°C
